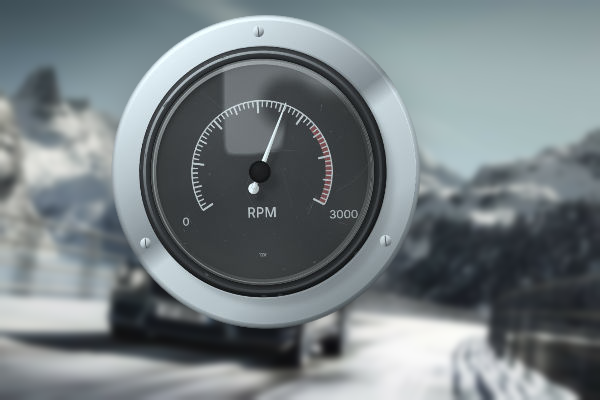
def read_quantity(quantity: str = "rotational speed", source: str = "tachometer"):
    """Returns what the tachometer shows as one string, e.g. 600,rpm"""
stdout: 1800,rpm
